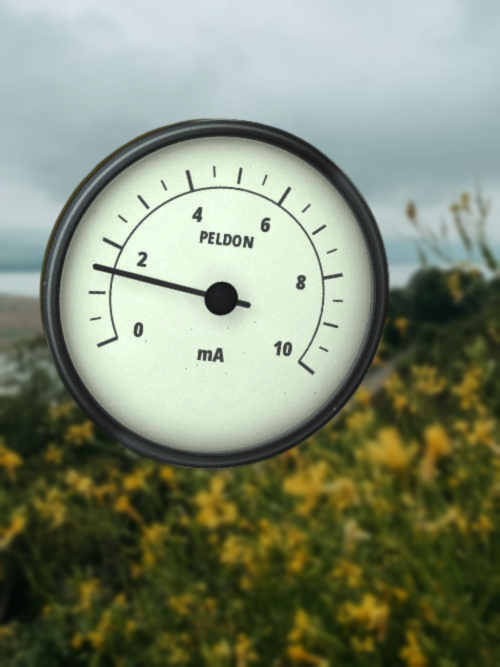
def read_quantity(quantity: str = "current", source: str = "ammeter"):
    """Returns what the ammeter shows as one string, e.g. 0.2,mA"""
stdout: 1.5,mA
